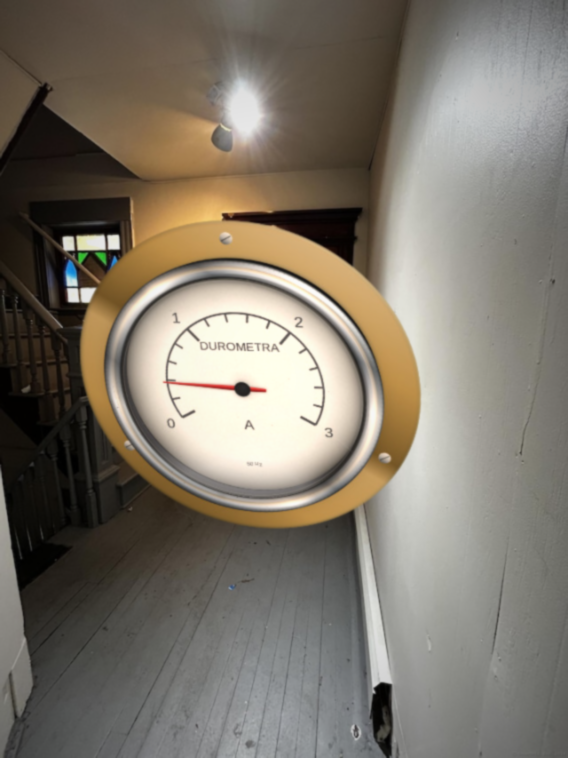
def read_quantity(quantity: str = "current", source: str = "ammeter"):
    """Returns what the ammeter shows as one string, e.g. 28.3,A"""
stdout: 0.4,A
